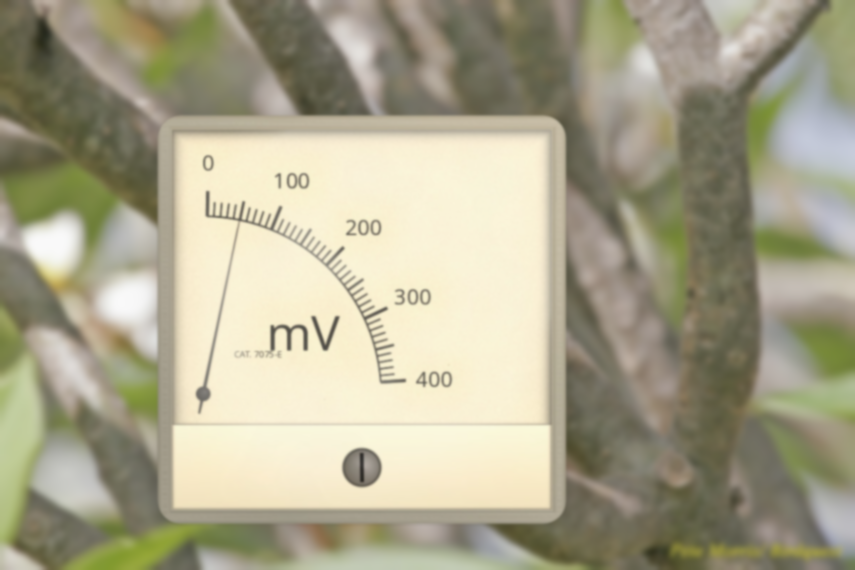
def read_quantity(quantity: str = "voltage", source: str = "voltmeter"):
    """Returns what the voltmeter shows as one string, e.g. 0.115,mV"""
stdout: 50,mV
